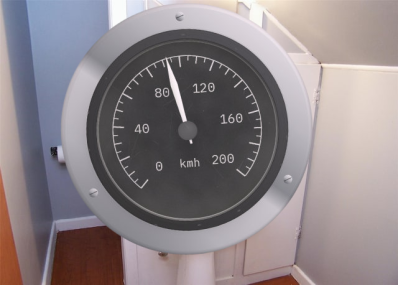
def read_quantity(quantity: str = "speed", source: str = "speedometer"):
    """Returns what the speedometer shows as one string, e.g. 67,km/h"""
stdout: 92.5,km/h
